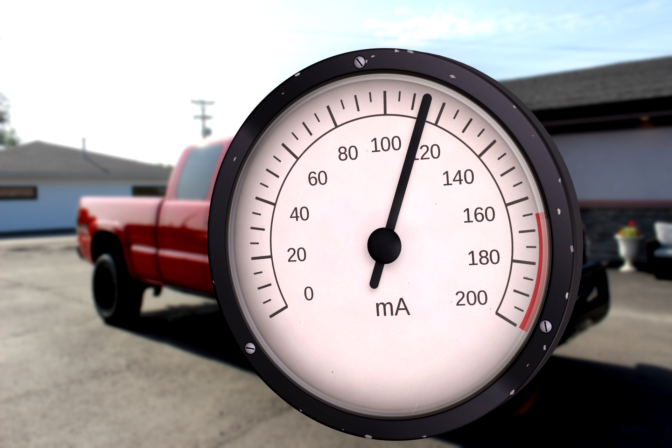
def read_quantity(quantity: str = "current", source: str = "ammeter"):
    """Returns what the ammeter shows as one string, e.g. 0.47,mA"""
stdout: 115,mA
